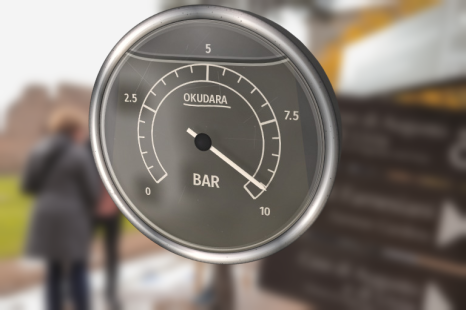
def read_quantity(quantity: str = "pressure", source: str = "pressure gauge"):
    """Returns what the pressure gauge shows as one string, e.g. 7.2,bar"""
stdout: 9.5,bar
